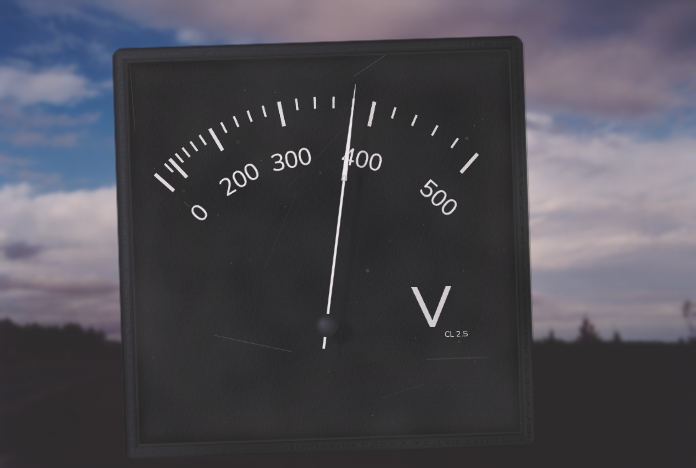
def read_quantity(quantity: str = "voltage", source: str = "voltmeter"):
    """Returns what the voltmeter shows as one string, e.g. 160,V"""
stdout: 380,V
